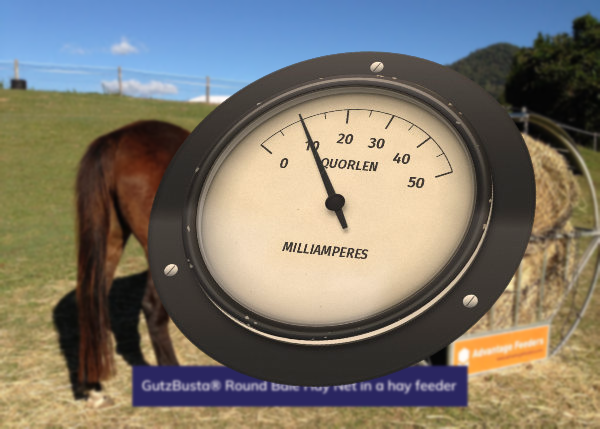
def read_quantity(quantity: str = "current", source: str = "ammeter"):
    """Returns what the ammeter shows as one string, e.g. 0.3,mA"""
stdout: 10,mA
